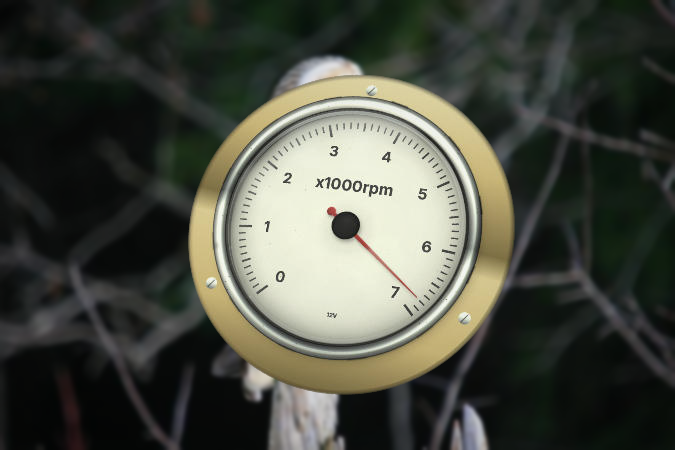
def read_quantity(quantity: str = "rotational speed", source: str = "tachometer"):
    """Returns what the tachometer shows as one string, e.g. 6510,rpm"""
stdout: 6800,rpm
